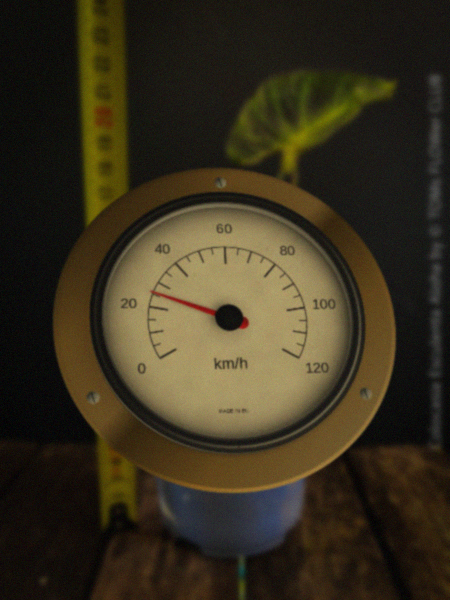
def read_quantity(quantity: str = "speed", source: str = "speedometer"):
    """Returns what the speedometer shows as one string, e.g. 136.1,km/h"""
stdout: 25,km/h
